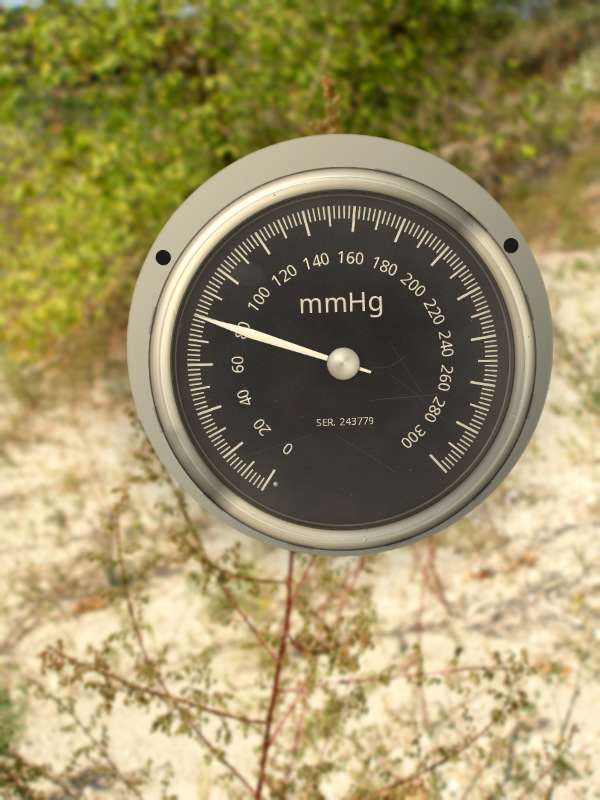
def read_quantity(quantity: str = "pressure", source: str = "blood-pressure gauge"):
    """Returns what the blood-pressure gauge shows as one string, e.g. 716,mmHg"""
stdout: 80,mmHg
